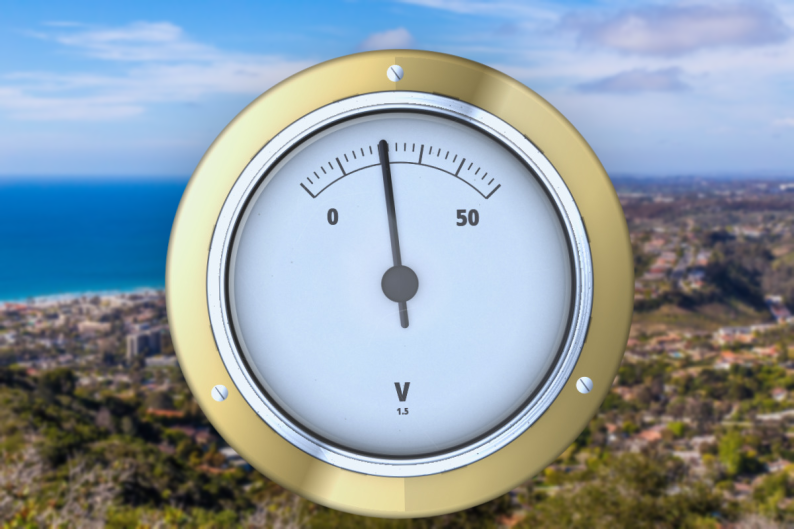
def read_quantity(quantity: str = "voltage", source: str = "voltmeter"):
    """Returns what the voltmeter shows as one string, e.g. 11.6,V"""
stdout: 21,V
